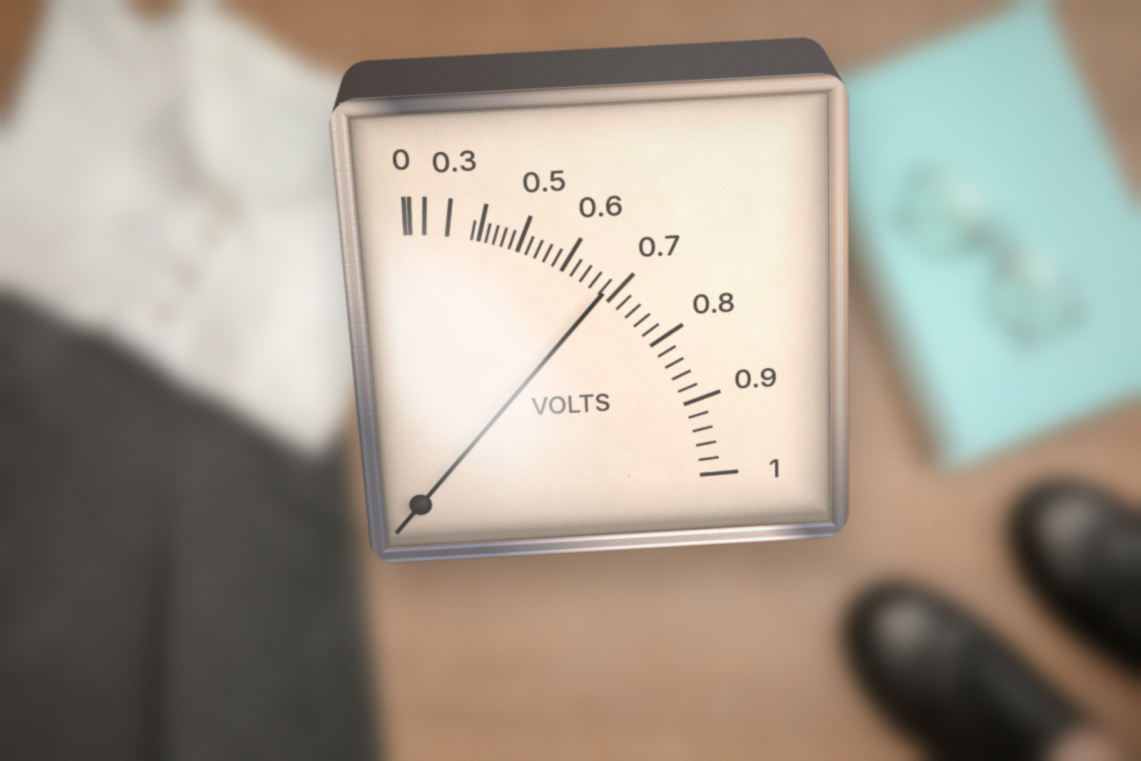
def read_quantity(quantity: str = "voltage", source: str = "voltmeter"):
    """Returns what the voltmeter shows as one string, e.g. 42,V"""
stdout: 0.68,V
